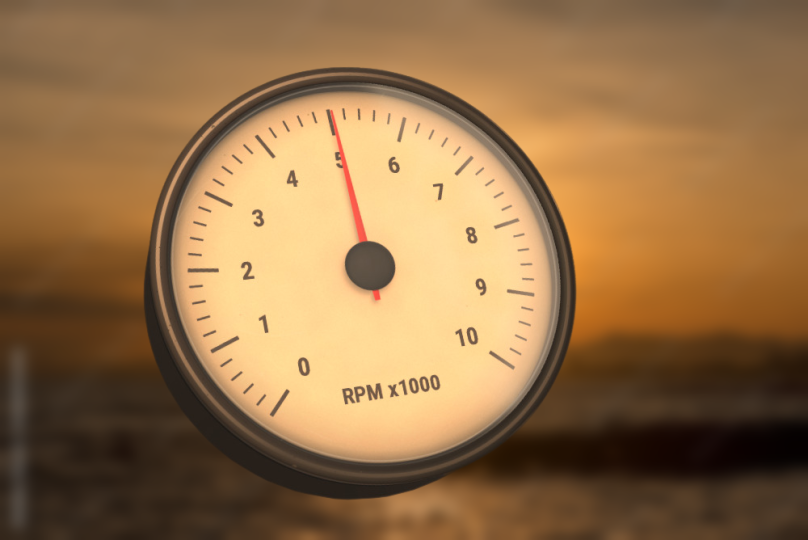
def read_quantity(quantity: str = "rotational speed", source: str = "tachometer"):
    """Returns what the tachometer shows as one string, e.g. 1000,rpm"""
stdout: 5000,rpm
